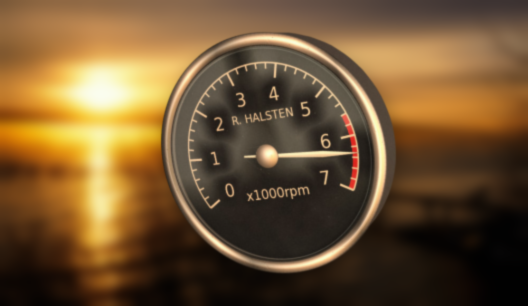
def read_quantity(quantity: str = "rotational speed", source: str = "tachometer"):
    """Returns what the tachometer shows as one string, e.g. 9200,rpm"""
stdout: 6300,rpm
